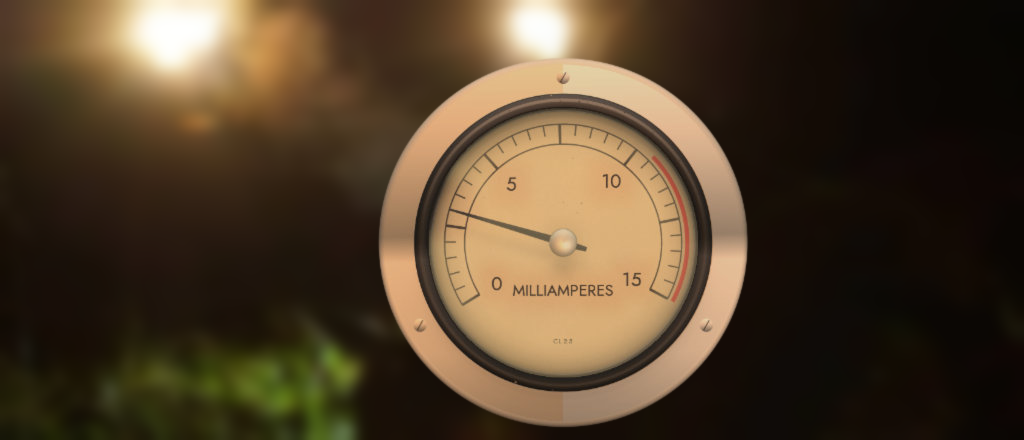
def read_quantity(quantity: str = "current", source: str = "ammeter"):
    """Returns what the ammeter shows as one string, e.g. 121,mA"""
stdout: 3,mA
